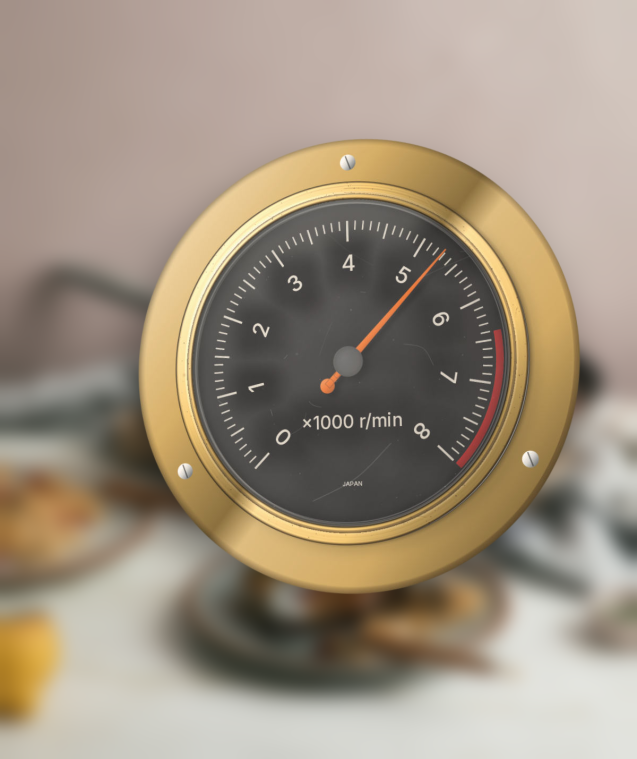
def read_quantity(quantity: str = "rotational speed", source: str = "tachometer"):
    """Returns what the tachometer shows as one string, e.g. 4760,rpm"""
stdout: 5300,rpm
